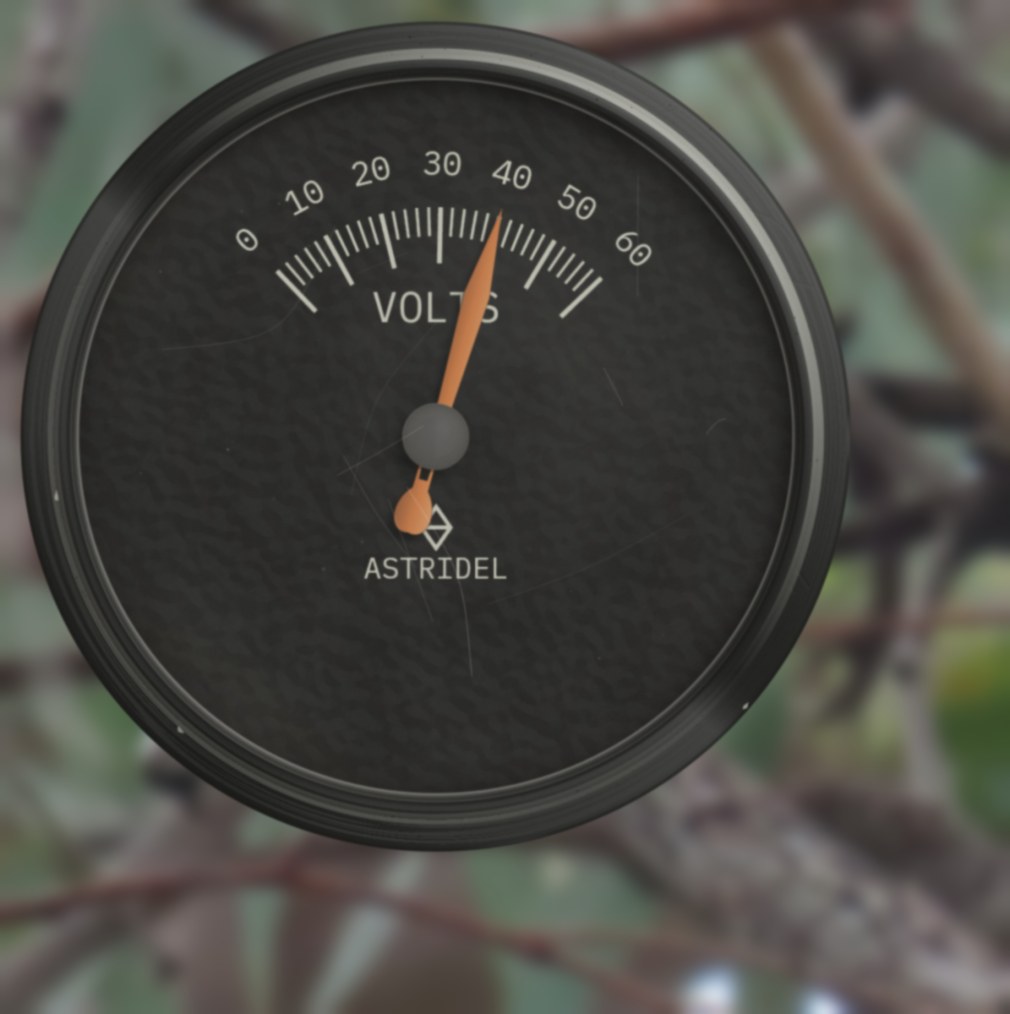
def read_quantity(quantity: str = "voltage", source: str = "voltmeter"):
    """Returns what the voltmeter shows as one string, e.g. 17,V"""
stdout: 40,V
